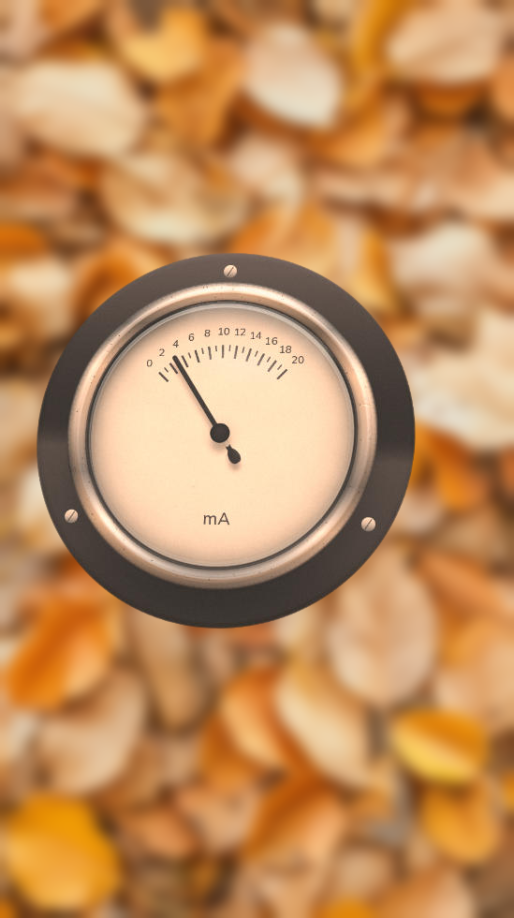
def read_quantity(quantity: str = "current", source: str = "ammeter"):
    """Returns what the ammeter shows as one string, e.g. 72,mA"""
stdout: 3,mA
